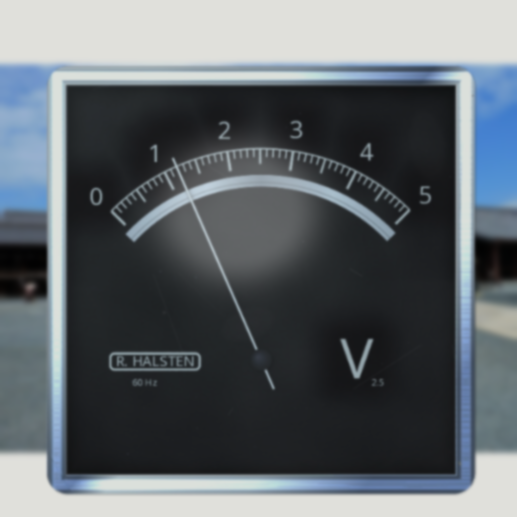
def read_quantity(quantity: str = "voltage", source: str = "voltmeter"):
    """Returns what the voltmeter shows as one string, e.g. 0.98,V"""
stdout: 1.2,V
